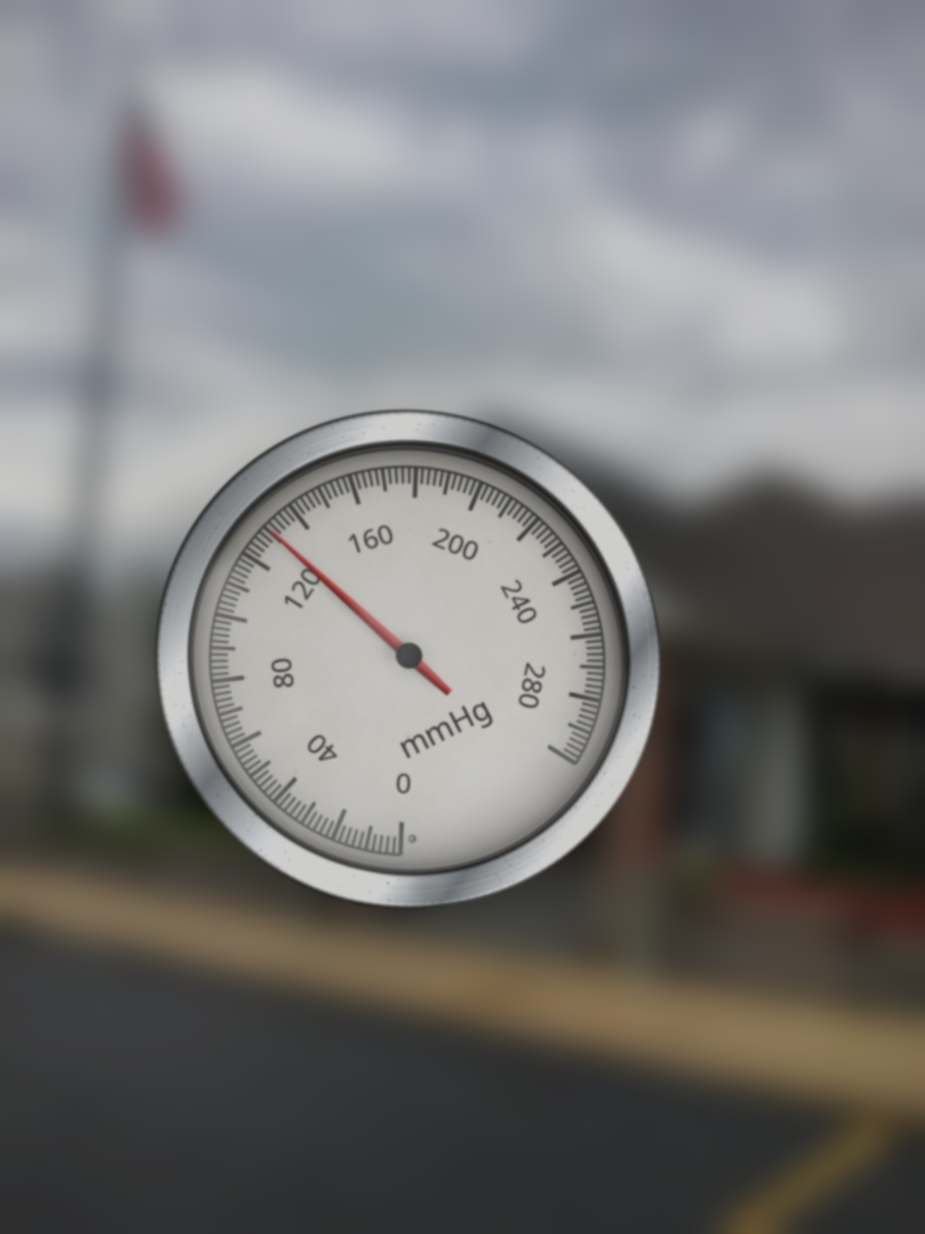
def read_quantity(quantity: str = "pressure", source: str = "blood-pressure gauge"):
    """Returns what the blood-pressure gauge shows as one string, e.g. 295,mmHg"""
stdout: 130,mmHg
